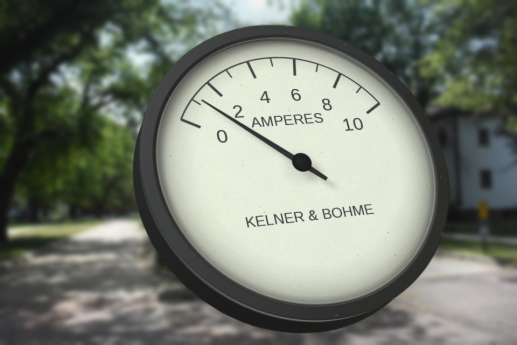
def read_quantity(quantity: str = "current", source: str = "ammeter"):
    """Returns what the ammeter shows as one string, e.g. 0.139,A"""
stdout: 1,A
